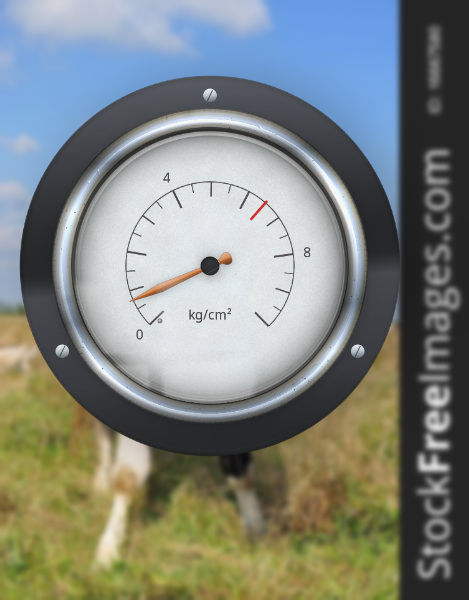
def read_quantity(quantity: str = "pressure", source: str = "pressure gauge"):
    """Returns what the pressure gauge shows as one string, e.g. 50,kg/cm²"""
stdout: 0.75,kg/cm²
